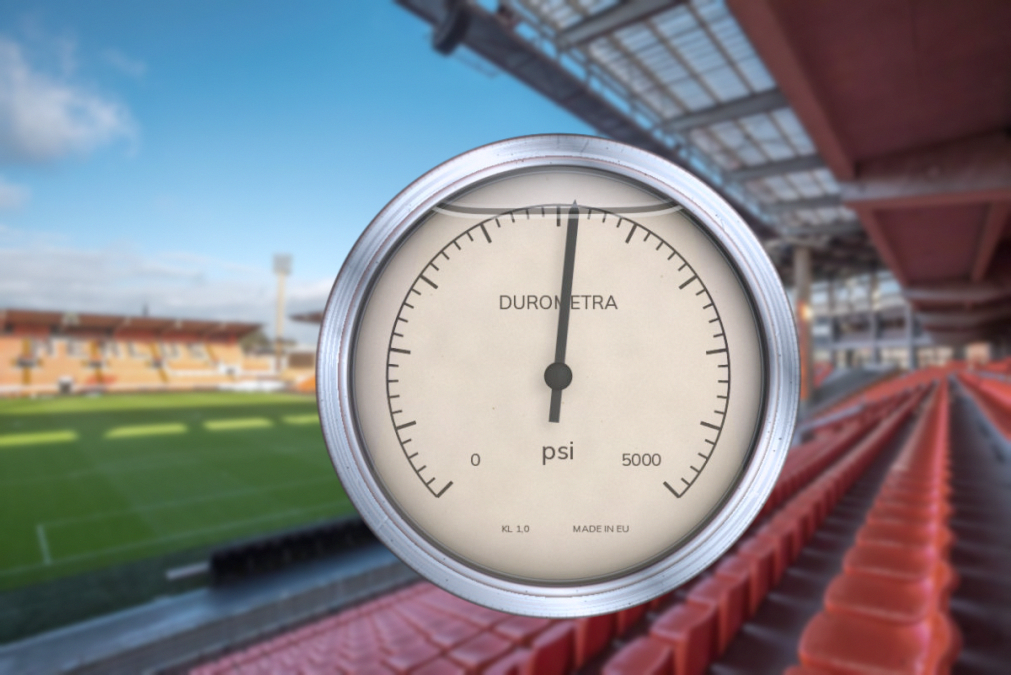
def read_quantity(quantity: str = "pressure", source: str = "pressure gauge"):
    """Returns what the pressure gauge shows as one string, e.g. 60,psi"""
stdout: 2600,psi
